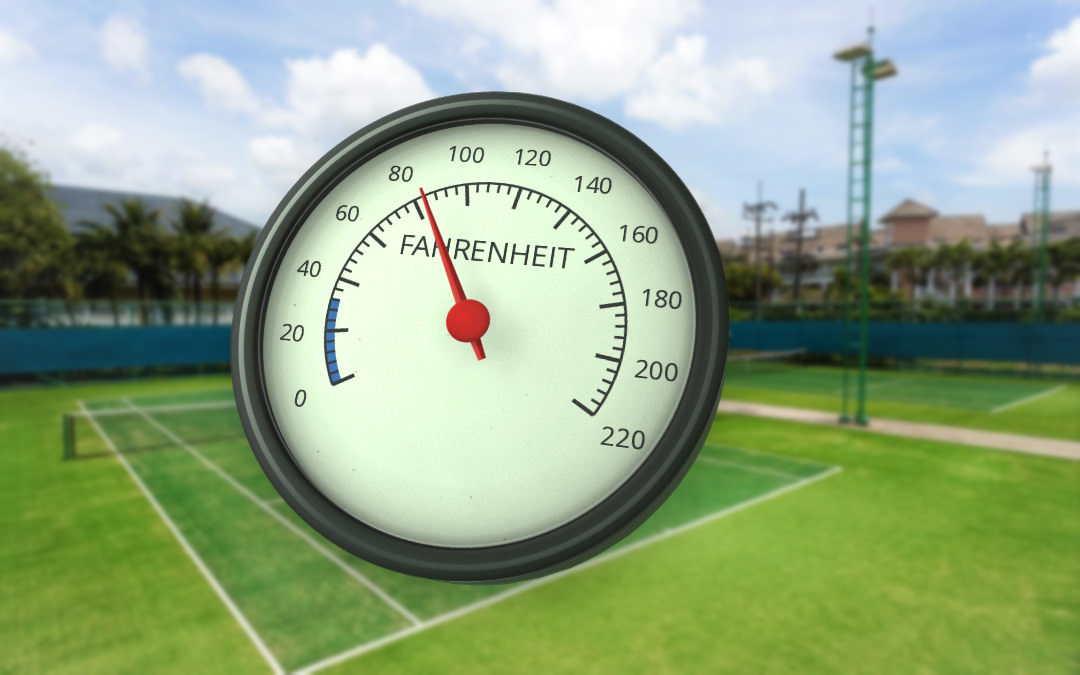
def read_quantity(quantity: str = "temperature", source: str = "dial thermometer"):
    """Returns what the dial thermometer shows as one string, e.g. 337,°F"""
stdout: 84,°F
